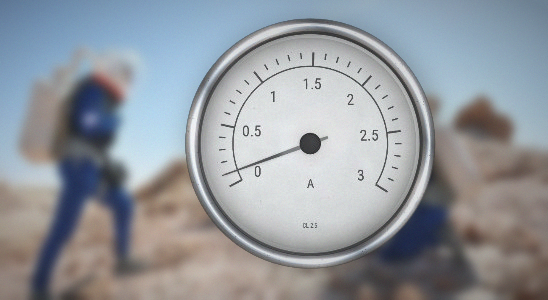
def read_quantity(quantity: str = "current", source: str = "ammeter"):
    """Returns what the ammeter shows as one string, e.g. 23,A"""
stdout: 0.1,A
